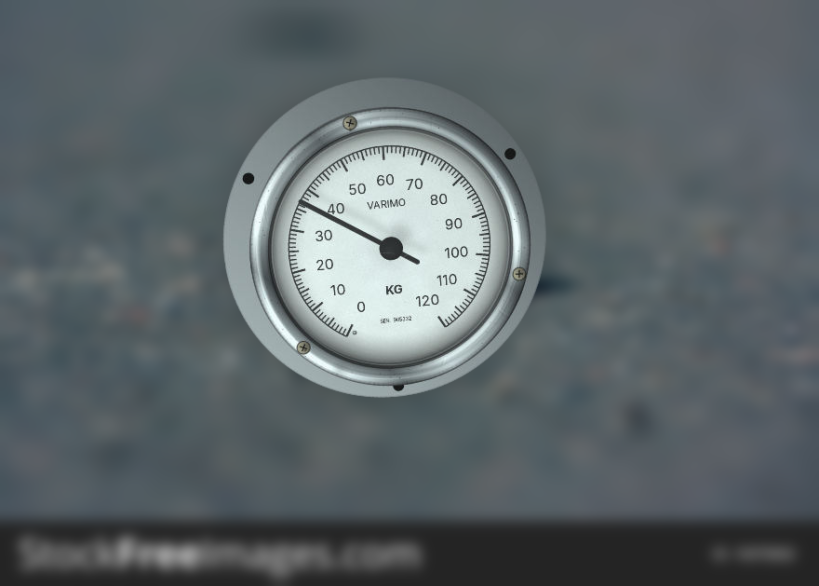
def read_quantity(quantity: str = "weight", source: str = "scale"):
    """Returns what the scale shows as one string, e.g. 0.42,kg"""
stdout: 37,kg
